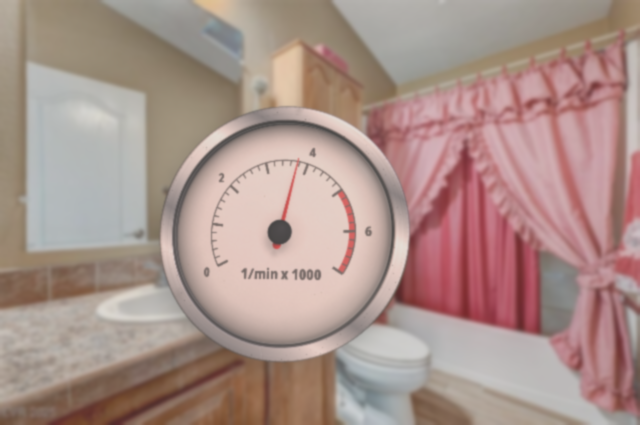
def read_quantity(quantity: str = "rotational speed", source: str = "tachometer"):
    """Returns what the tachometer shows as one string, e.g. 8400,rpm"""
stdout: 3800,rpm
